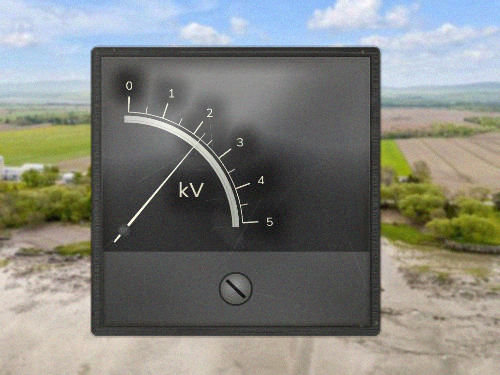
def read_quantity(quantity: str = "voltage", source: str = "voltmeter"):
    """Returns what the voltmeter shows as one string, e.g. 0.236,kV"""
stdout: 2.25,kV
